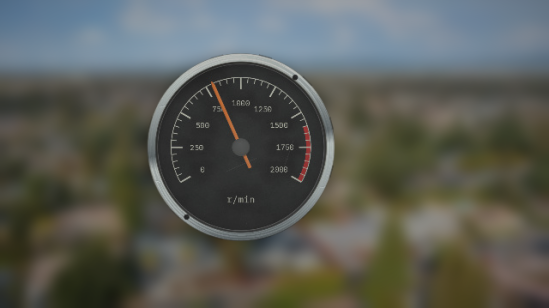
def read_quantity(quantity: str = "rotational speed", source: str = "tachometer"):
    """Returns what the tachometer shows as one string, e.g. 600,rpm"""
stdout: 800,rpm
